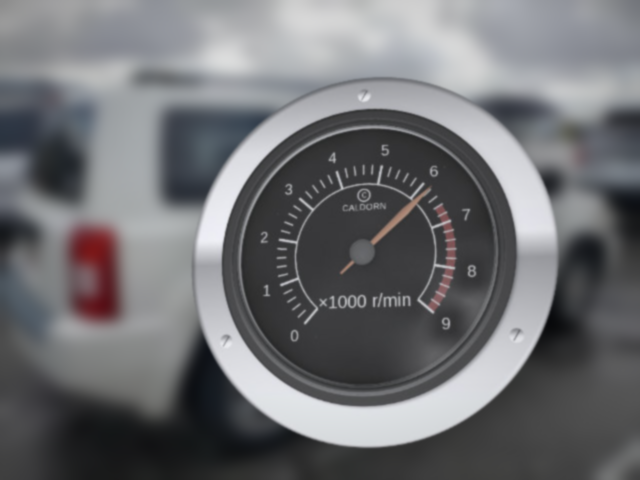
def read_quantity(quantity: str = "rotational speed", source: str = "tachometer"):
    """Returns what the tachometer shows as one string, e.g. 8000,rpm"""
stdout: 6200,rpm
